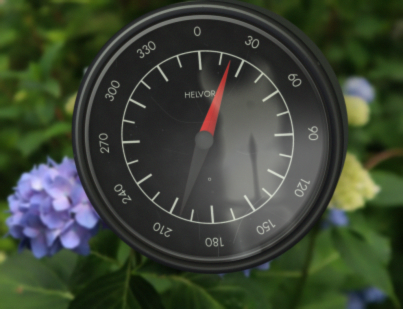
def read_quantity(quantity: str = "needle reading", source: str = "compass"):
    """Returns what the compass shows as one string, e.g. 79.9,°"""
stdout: 22.5,°
